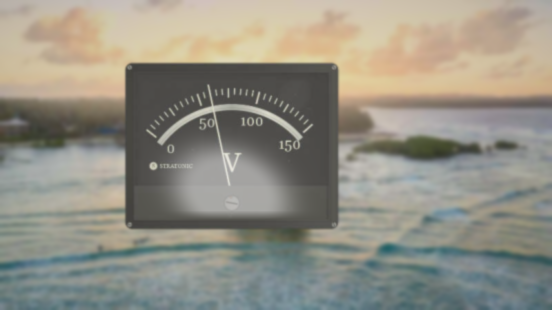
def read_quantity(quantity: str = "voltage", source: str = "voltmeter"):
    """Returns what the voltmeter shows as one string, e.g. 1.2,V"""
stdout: 60,V
